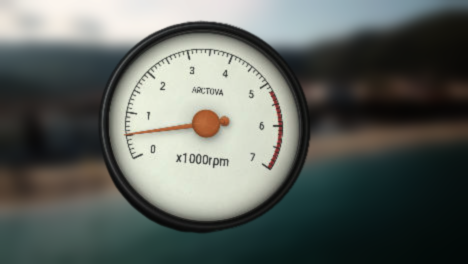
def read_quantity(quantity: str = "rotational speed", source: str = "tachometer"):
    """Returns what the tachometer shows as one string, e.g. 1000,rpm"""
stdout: 500,rpm
